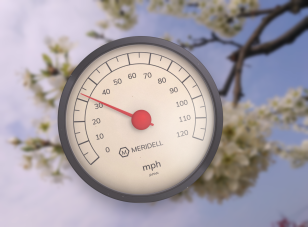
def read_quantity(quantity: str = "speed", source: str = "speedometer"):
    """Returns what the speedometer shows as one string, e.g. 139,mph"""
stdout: 32.5,mph
